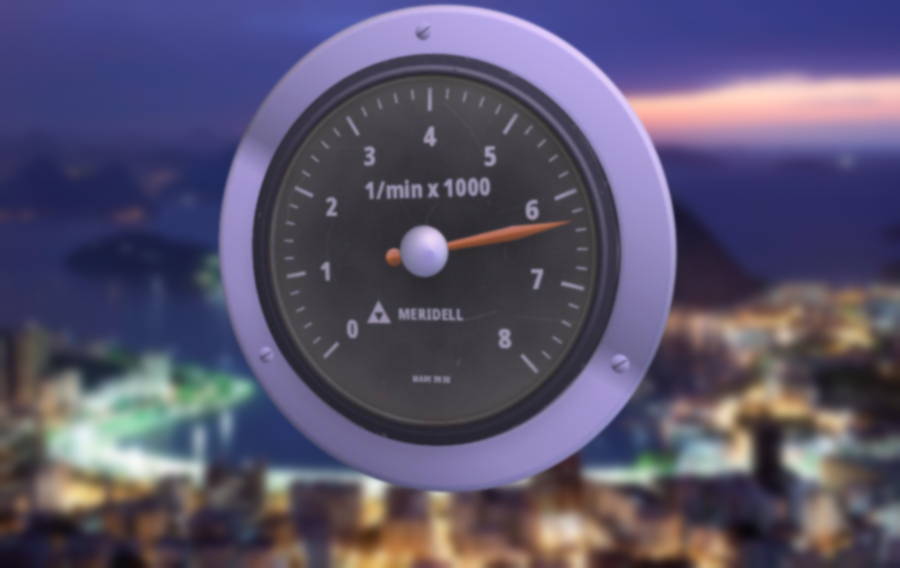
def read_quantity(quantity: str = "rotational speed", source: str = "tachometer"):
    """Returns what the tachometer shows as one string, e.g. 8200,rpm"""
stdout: 6300,rpm
